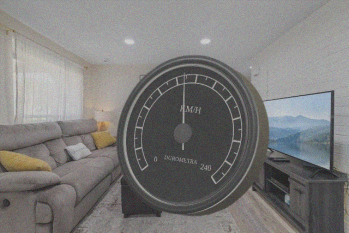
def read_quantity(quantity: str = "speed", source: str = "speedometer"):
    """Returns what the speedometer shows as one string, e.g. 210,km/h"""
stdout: 110,km/h
